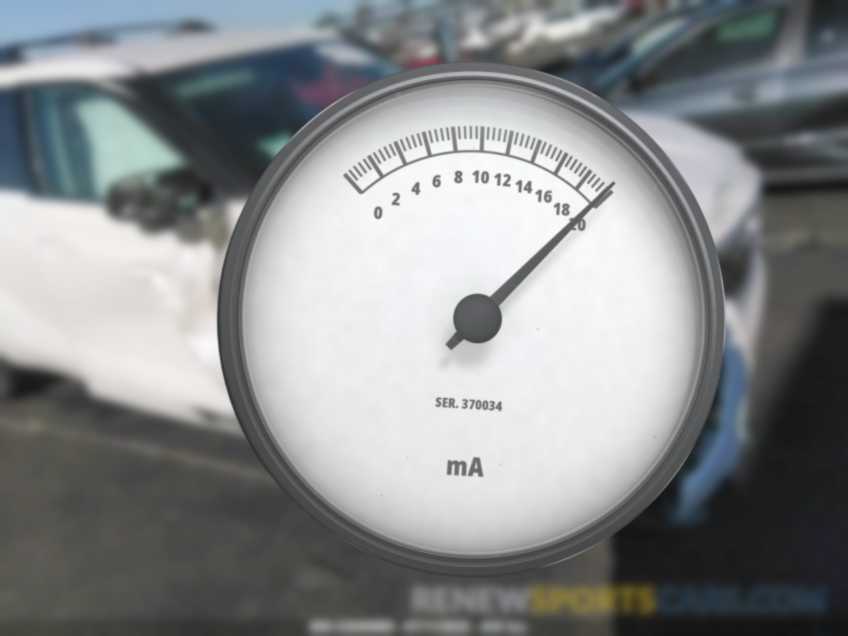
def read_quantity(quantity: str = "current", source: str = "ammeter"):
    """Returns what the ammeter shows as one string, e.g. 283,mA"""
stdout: 19.6,mA
